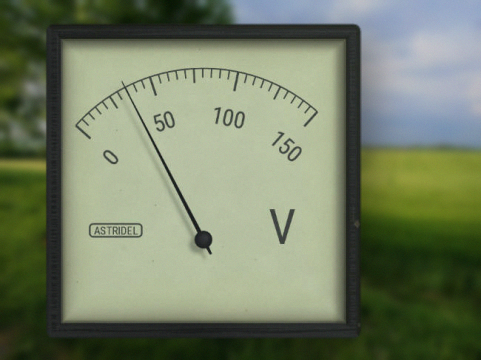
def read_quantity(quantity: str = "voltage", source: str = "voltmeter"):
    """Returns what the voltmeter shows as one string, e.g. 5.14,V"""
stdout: 35,V
